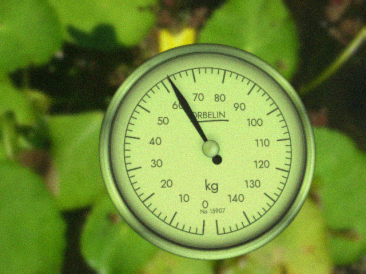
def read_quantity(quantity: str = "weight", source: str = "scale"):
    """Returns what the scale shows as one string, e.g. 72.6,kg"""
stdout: 62,kg
